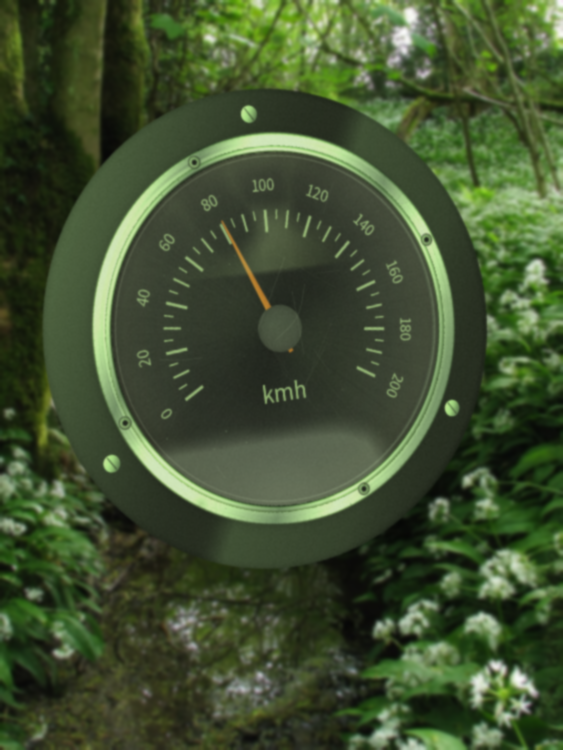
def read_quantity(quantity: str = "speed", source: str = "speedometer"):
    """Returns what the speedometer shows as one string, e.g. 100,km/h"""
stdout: 80,km/h
